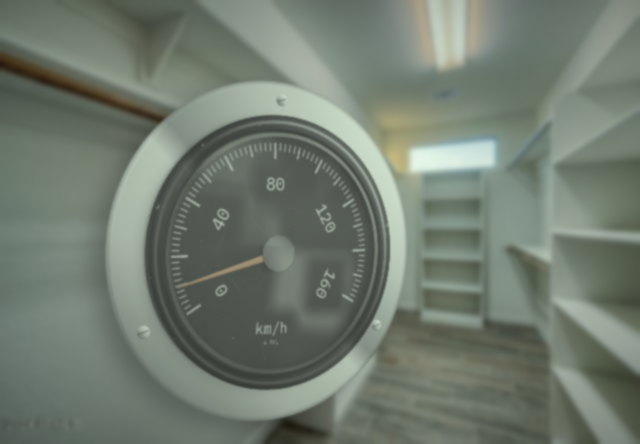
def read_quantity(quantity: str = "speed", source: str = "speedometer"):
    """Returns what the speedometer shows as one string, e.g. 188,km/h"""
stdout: 10,km/h
